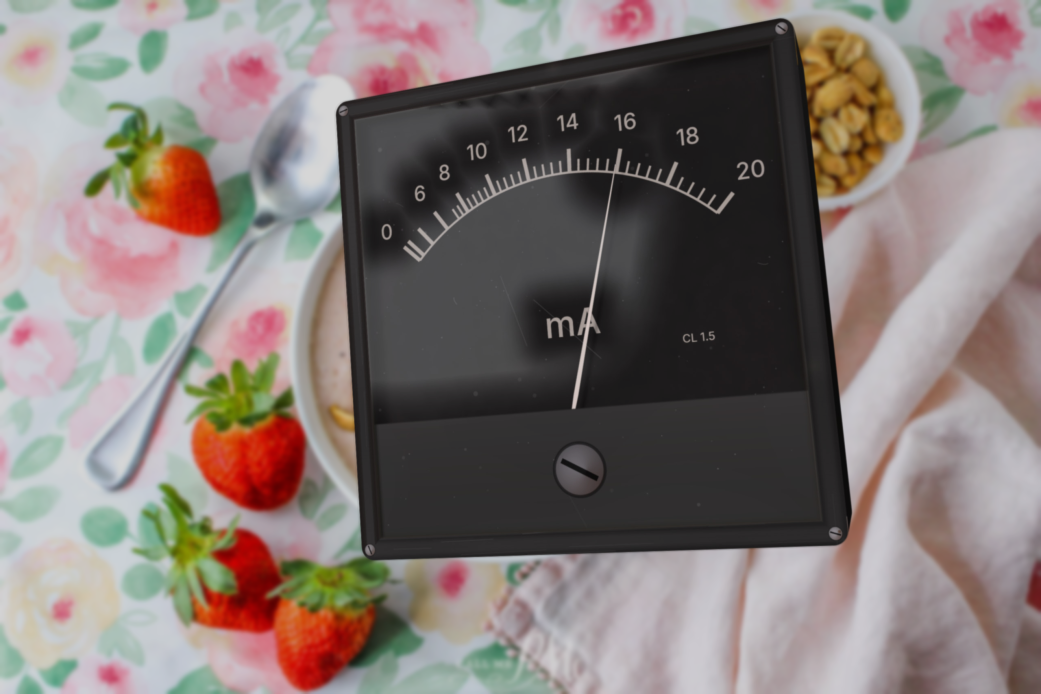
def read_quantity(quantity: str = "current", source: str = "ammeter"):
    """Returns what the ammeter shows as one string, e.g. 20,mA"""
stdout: 16,mA
